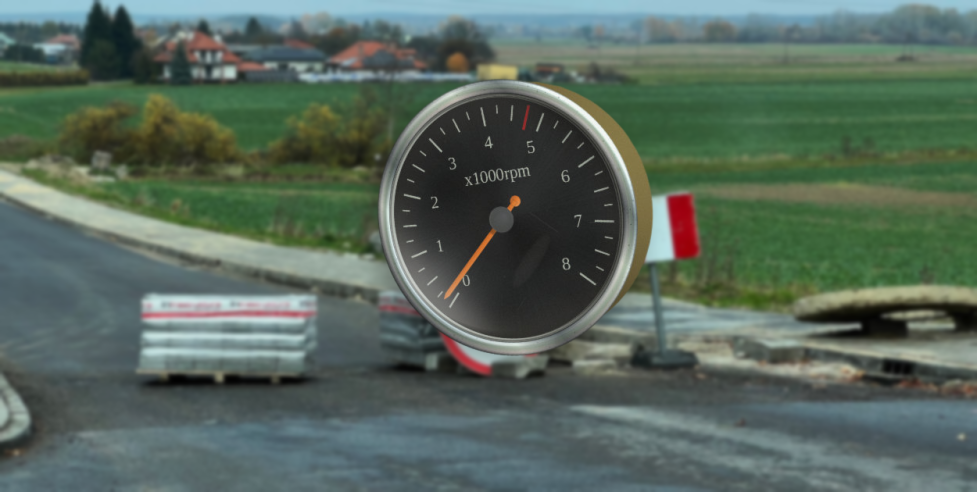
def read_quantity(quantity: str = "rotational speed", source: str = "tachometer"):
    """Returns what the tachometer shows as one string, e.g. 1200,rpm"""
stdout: 125,rpm
